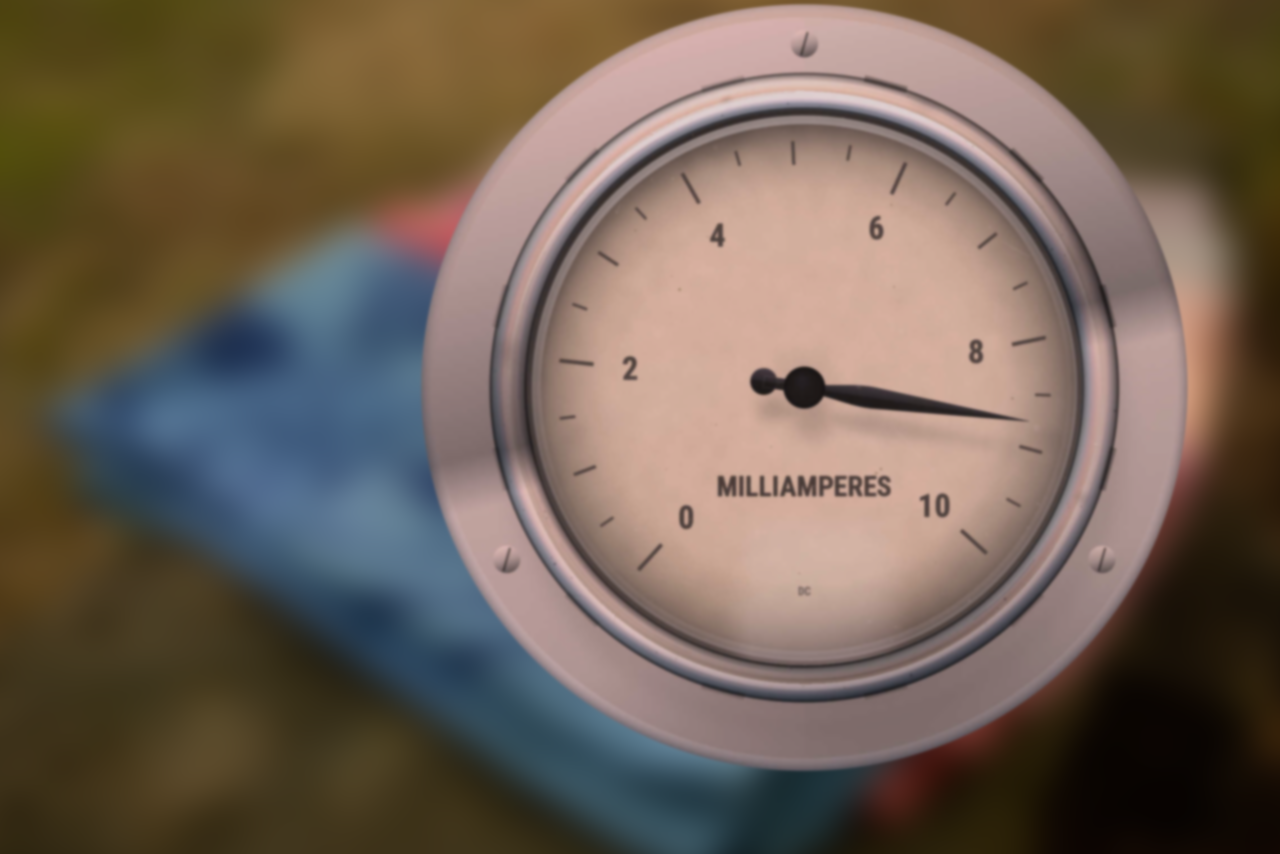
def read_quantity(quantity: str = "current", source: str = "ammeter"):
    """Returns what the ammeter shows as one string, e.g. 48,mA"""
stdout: 8.75,mA
